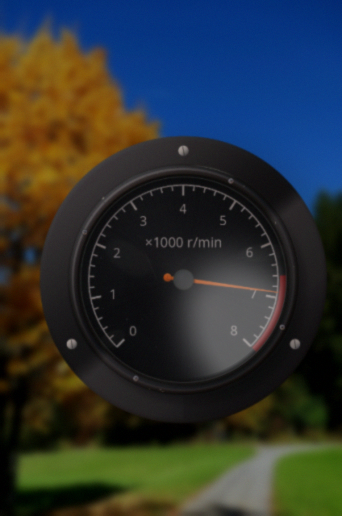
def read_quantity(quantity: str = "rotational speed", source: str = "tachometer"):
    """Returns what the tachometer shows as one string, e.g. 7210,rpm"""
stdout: 6900,rpm
